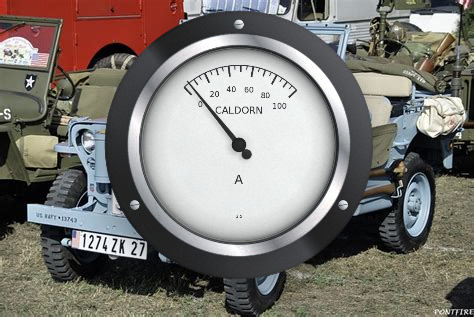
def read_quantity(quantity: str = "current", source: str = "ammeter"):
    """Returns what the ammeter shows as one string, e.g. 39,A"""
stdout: 5,A
